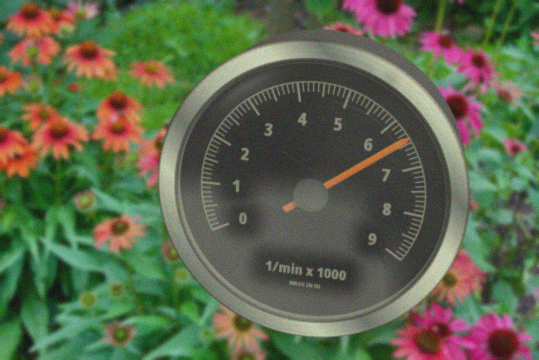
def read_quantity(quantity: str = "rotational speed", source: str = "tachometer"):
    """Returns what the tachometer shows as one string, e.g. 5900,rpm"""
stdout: 6400,rpm
